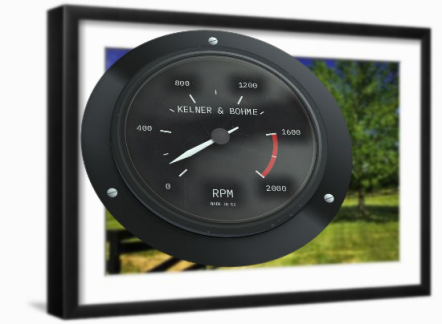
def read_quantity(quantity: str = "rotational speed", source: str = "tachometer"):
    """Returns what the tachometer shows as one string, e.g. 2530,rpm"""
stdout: 100,rpm
